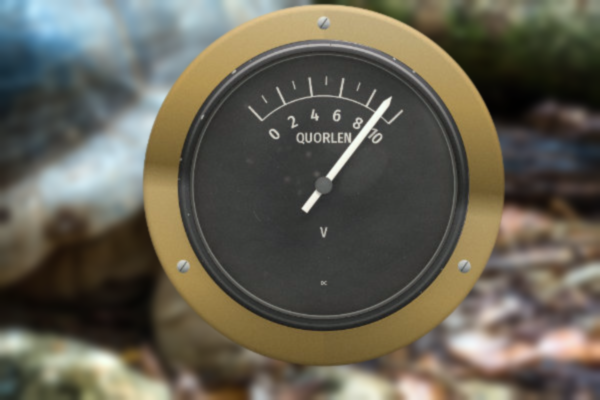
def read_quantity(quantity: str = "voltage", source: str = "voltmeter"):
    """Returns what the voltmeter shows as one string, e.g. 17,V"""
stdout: 9,V
